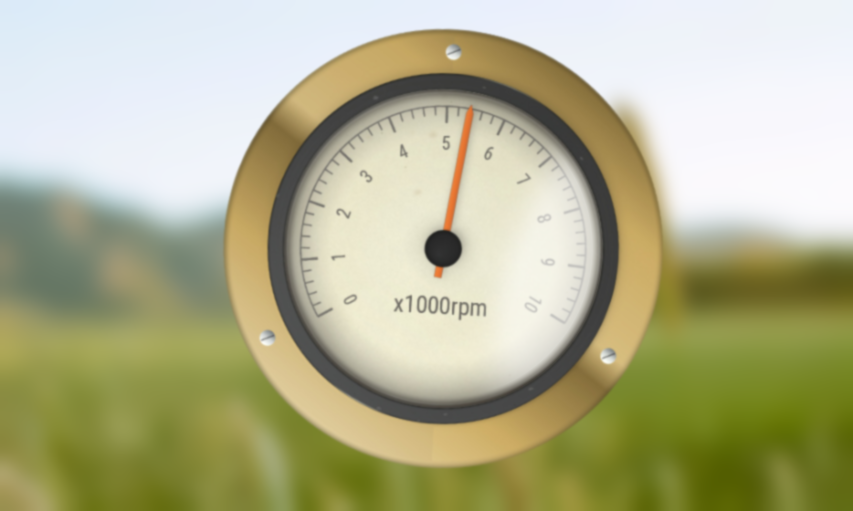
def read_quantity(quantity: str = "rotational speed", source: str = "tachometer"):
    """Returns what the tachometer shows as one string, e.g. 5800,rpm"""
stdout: 5400,rpm
